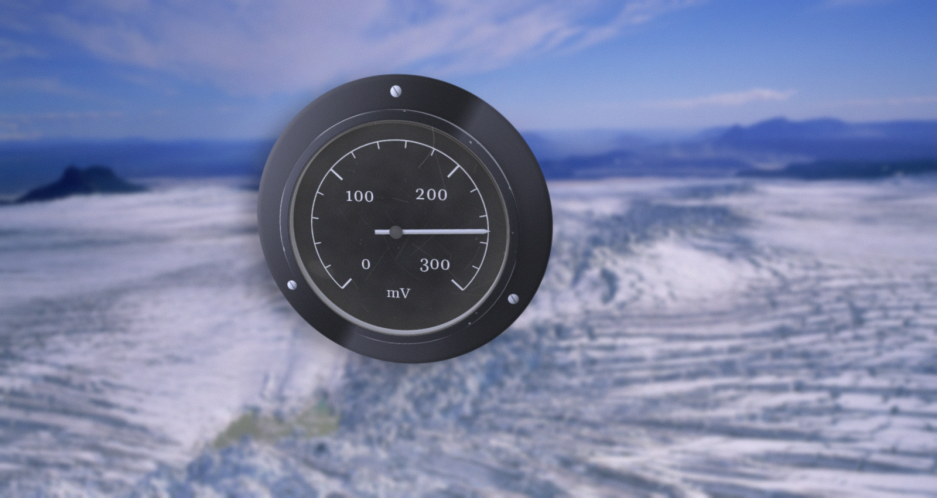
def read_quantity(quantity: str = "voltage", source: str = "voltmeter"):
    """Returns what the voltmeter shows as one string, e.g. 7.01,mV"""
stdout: 250,mV
